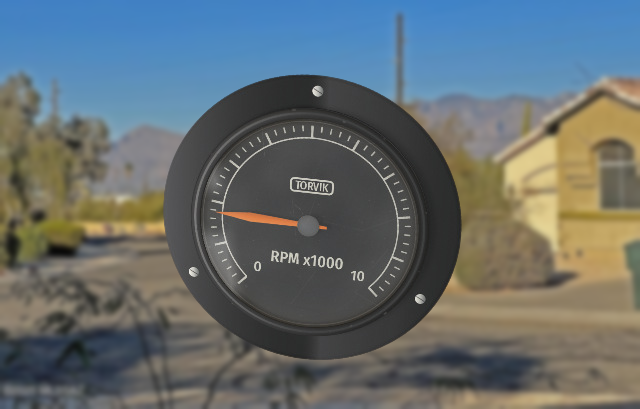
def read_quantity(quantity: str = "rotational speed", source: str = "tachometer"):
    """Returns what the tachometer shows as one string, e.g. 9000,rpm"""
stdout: 1800,rpm
